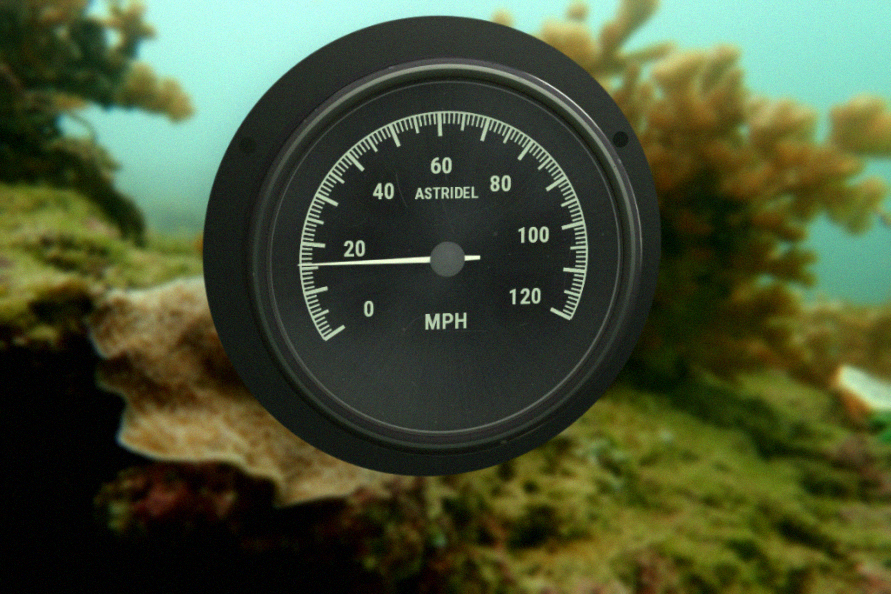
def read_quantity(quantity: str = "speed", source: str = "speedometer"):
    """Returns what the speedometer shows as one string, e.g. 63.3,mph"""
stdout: 16,mph
